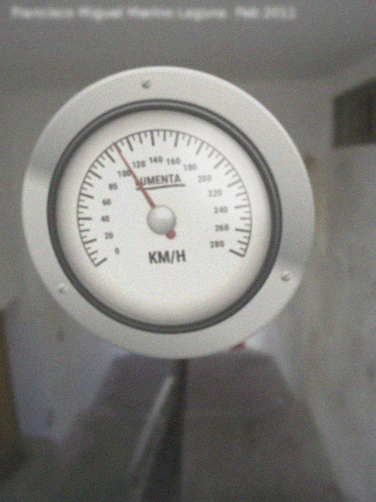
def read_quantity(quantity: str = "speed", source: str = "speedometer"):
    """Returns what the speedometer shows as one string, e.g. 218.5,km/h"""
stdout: 110,km/h
